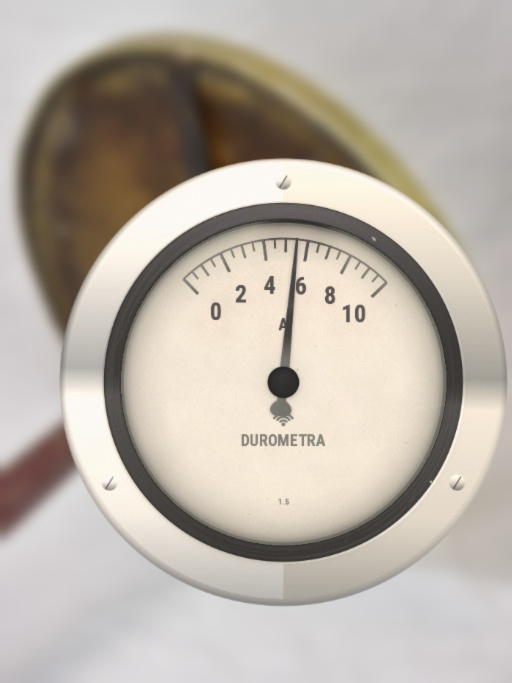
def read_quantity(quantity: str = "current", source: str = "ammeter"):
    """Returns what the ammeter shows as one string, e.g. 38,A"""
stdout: 5.5,A
